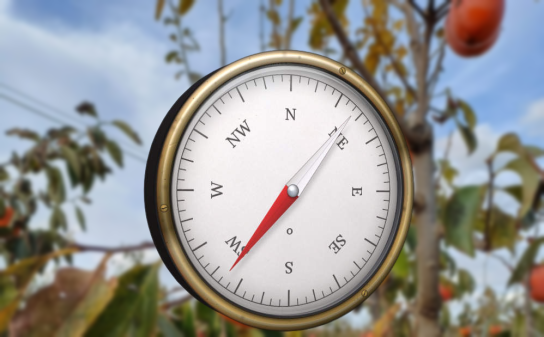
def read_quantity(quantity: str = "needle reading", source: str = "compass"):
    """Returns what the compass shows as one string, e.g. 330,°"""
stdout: 220,°
